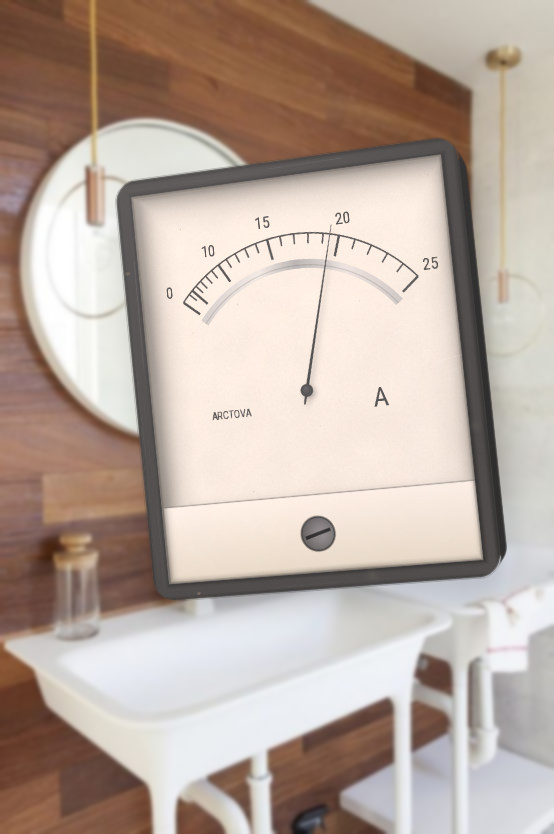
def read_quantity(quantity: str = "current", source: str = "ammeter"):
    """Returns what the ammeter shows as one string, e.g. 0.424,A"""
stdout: 19.5,A
